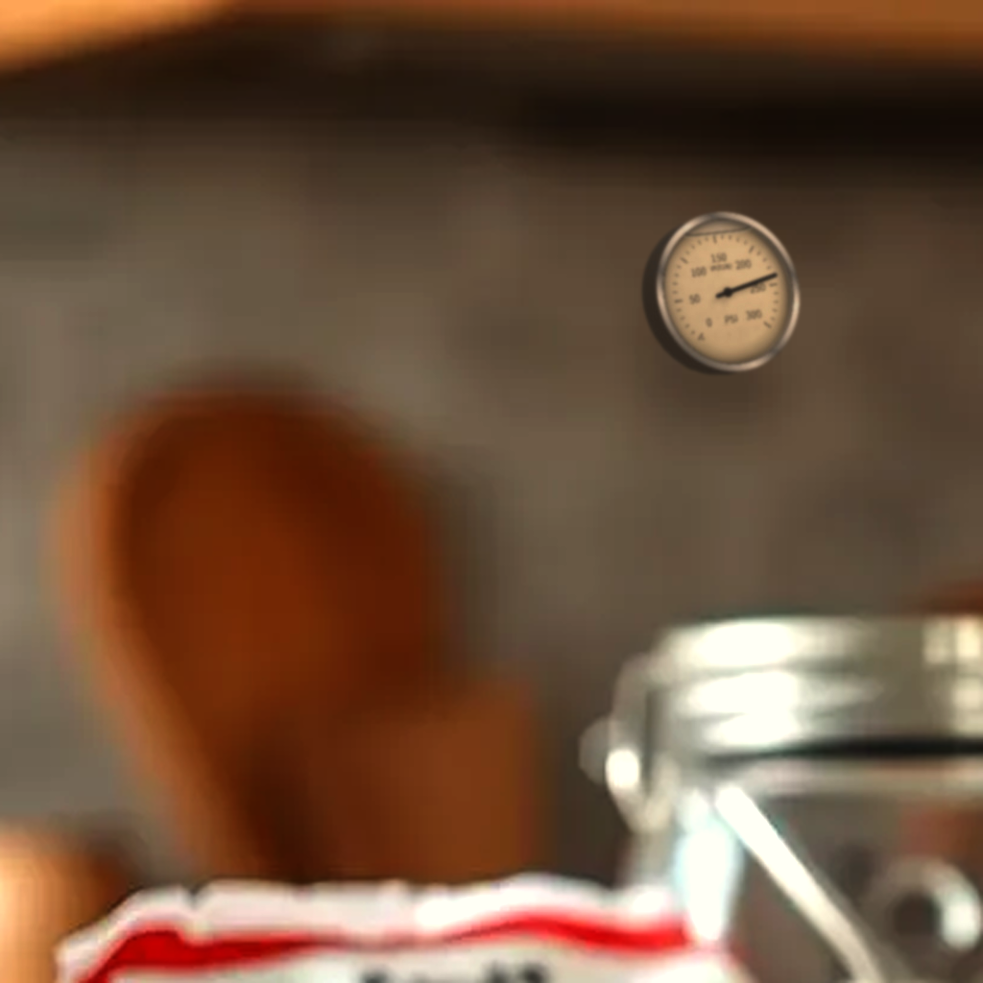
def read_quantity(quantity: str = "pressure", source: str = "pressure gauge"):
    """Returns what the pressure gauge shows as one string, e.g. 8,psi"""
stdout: 240,psi
